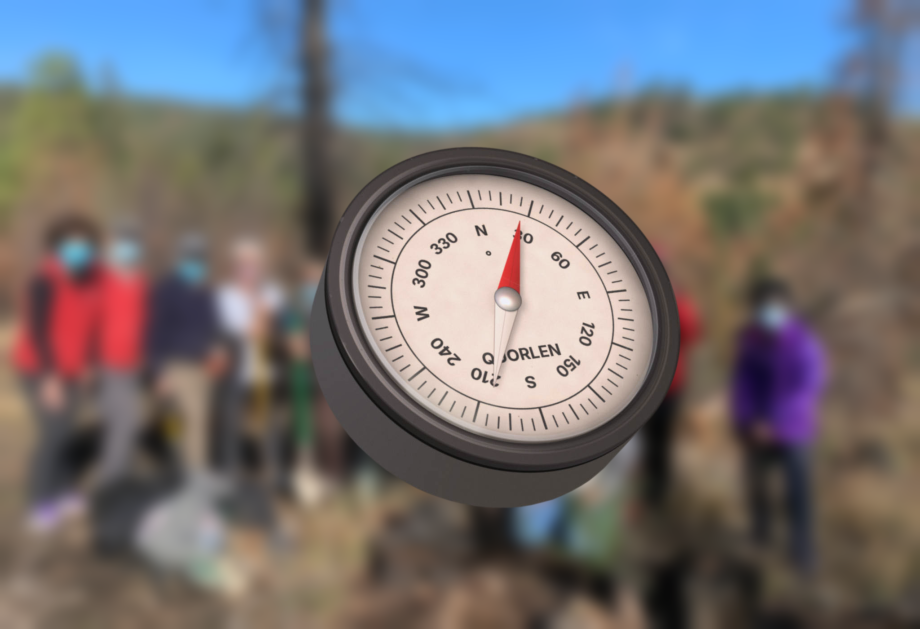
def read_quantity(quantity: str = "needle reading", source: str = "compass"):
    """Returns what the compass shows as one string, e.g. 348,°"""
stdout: 25,°
